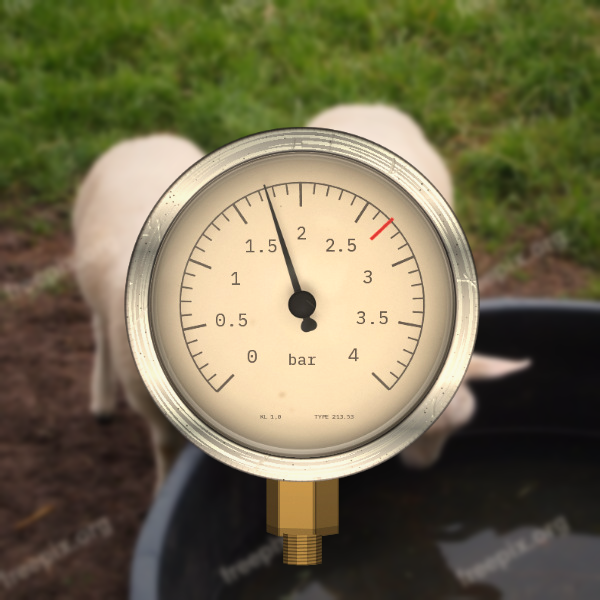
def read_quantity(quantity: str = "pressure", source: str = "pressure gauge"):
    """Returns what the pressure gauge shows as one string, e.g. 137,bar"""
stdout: 1.75,bar
